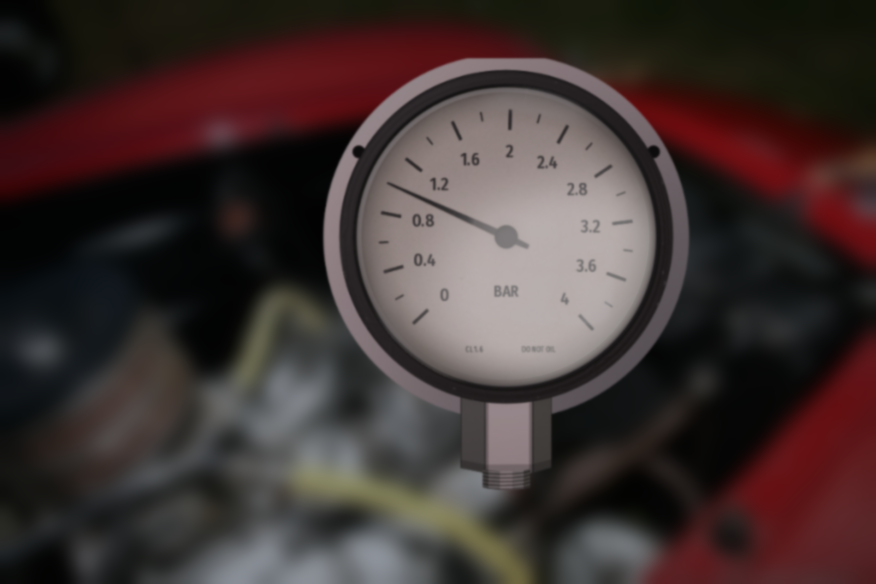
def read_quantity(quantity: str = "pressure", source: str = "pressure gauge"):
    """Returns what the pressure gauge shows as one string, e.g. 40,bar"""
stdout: 1,bar
